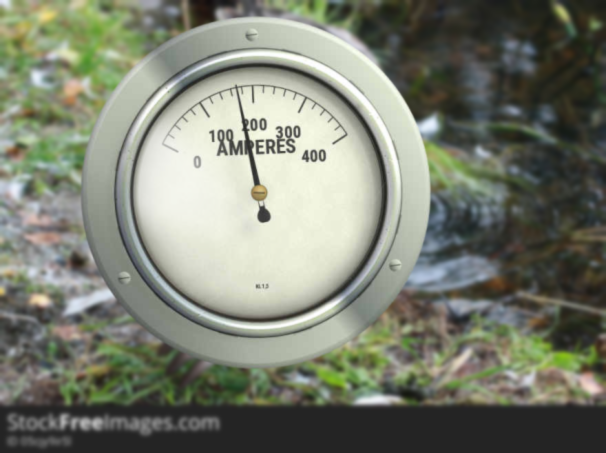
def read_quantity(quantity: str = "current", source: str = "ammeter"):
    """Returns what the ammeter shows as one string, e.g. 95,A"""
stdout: 170,A
